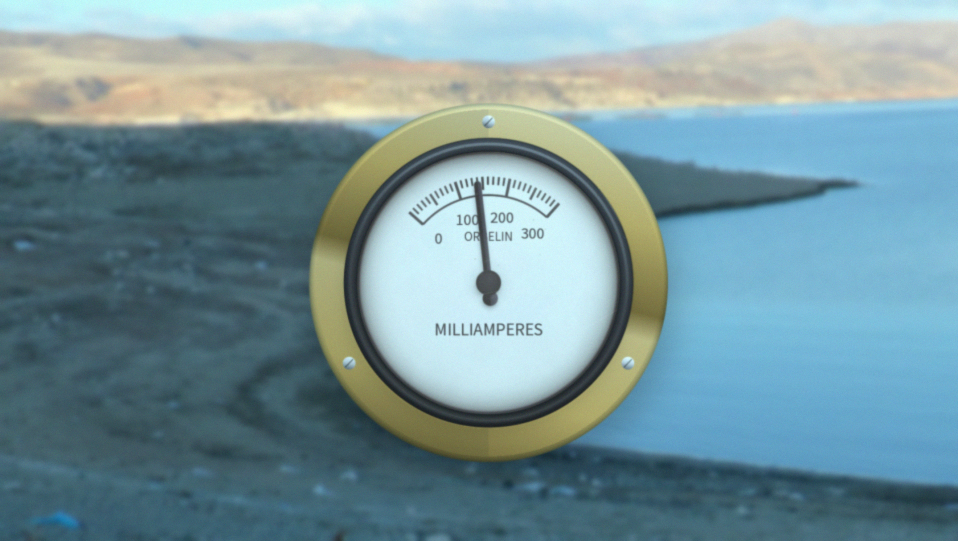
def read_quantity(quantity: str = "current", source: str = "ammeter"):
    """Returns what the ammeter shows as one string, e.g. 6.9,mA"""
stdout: 140,mA
